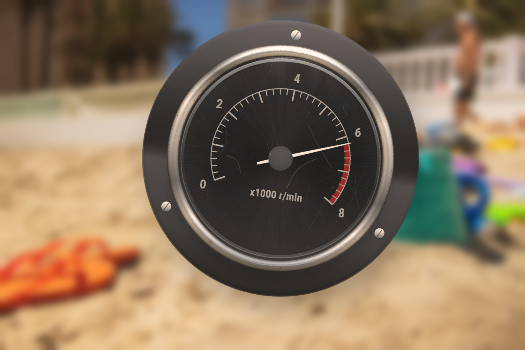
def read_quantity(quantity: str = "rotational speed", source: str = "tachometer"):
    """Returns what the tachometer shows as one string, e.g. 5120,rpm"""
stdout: 6200,rpm
